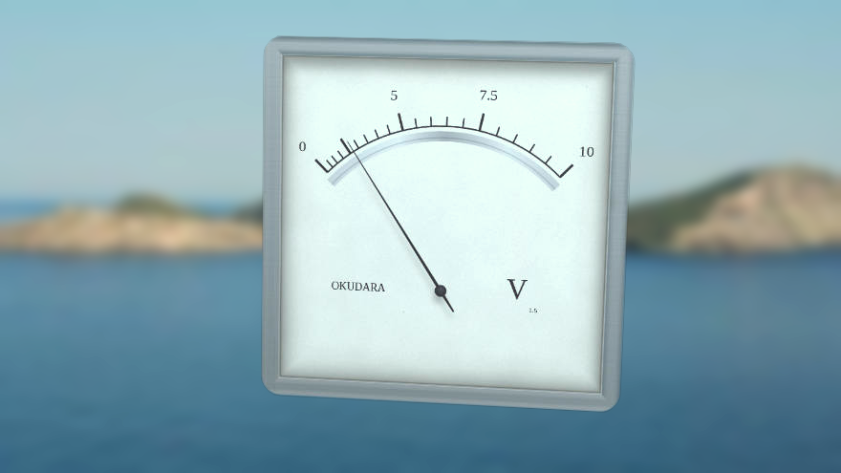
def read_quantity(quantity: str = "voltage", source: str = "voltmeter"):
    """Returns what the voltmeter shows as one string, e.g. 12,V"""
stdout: 2.75,V
